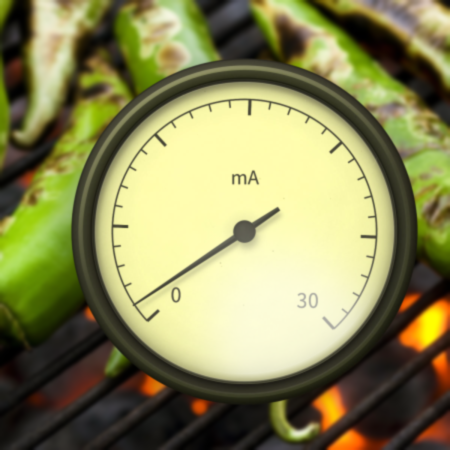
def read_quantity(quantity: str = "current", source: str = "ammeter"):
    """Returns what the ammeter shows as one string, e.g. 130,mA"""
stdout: 1,mA
